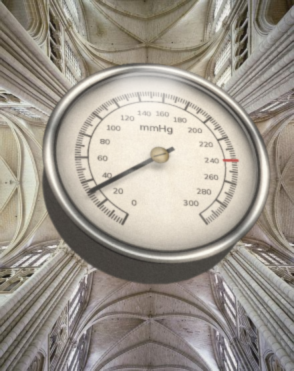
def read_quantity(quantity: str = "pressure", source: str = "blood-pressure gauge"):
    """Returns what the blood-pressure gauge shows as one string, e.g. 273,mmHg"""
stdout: 30,mmHg
